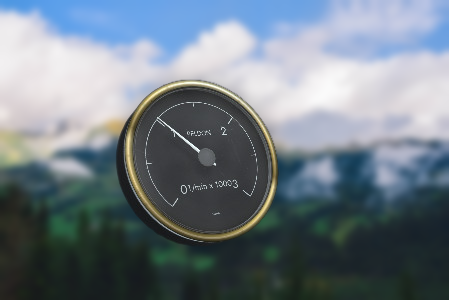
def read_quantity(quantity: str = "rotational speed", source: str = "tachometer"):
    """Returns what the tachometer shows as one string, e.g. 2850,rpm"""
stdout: 1000,rpm
